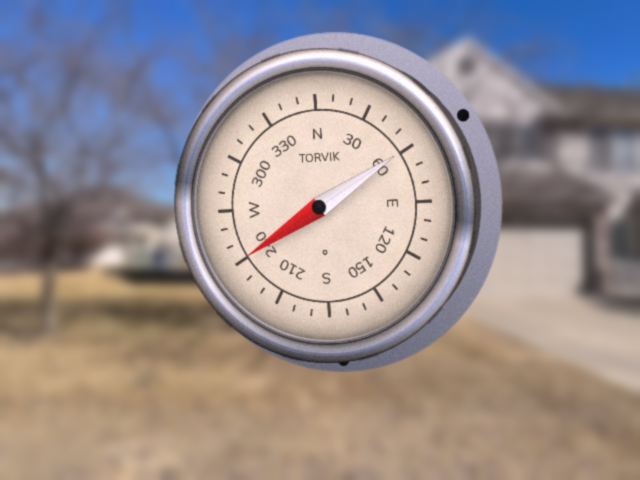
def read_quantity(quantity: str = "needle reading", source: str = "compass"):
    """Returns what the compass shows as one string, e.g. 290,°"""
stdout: 240,°
